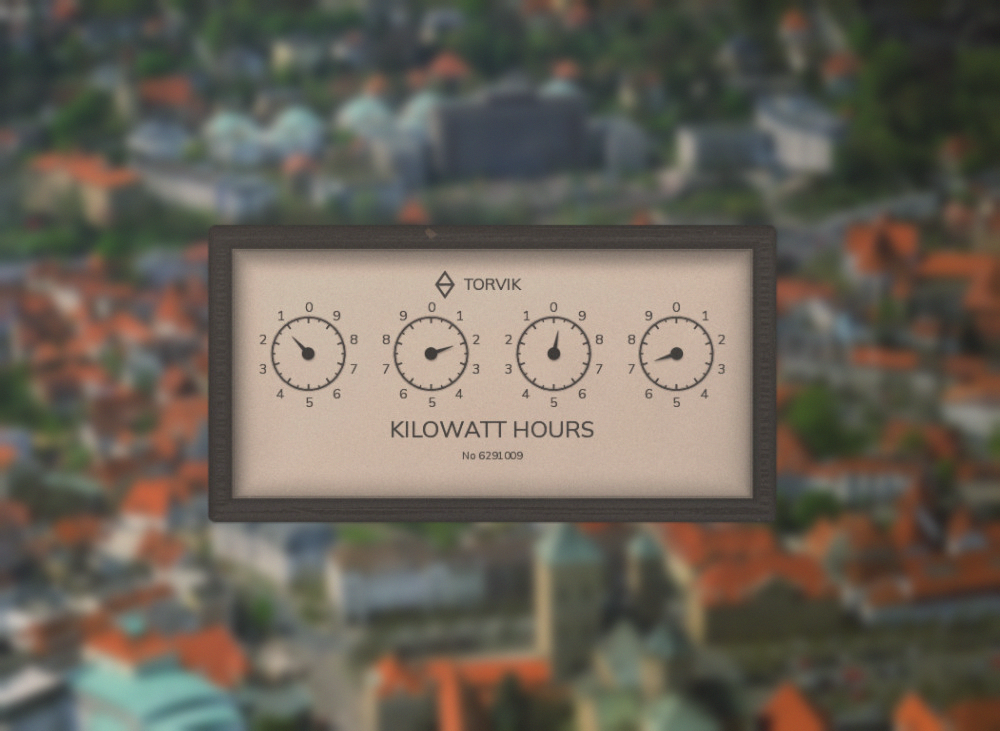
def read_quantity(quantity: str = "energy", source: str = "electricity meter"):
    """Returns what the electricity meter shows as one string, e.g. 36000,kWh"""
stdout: 1197,kWh
